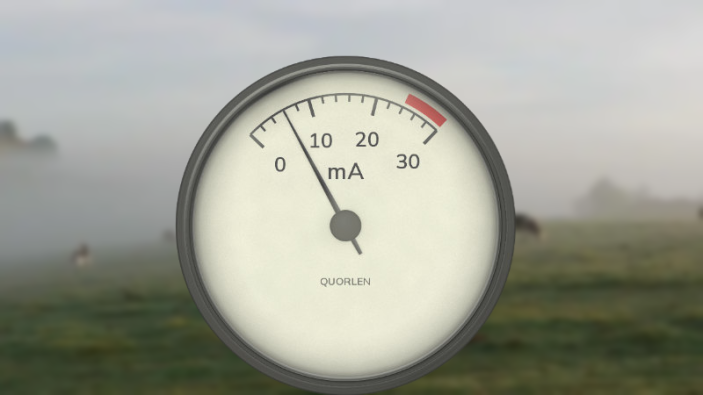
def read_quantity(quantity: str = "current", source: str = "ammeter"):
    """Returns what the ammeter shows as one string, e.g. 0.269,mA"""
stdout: 6,mA
